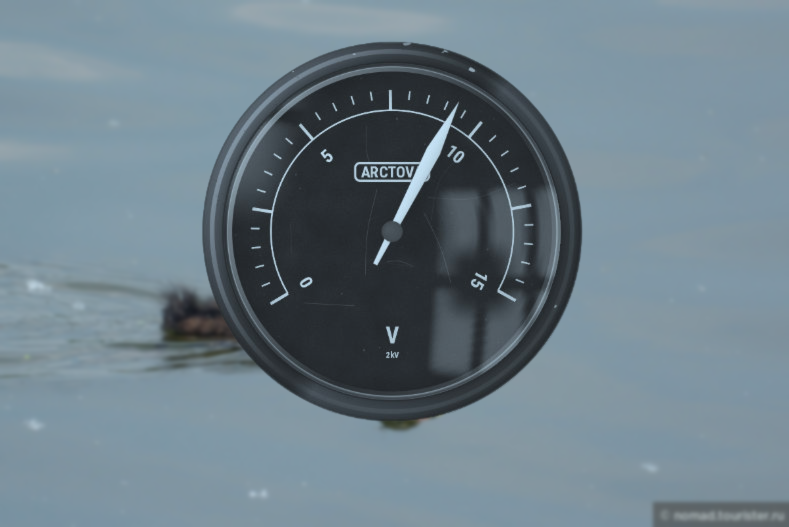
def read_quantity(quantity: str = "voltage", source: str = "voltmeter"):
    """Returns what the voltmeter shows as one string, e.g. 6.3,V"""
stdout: 9.25,V
